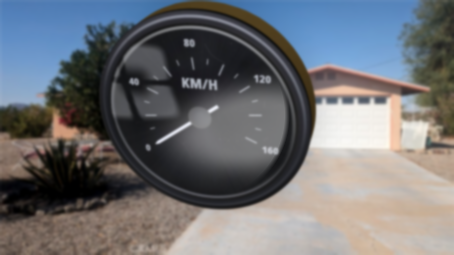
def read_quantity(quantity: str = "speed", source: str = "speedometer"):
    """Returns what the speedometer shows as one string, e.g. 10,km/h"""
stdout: 0,km/h
